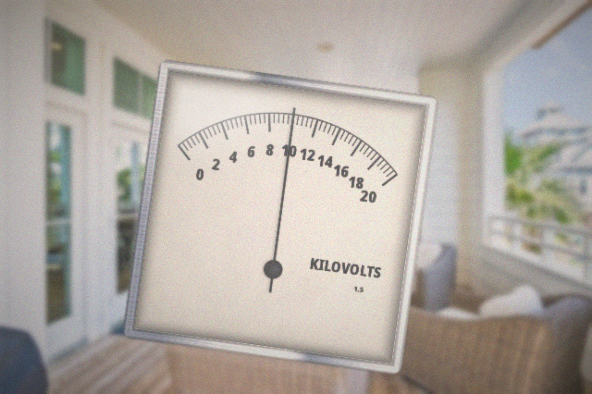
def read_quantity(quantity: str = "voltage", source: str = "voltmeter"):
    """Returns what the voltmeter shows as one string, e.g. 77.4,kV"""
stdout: 10,kV
